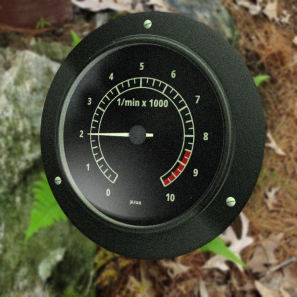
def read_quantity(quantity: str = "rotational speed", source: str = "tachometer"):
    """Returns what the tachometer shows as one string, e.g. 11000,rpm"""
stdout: 2000,rpm
